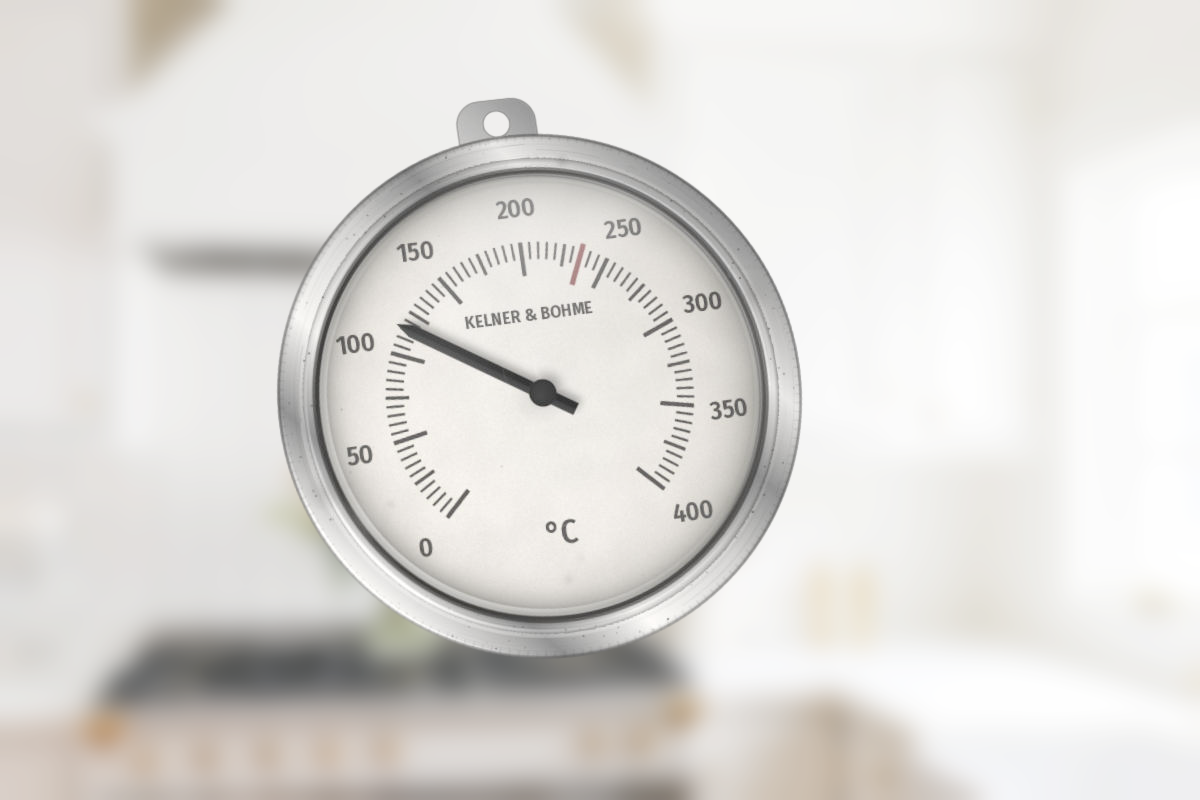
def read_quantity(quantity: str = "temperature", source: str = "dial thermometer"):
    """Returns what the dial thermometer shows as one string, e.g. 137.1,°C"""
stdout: 115,°C
